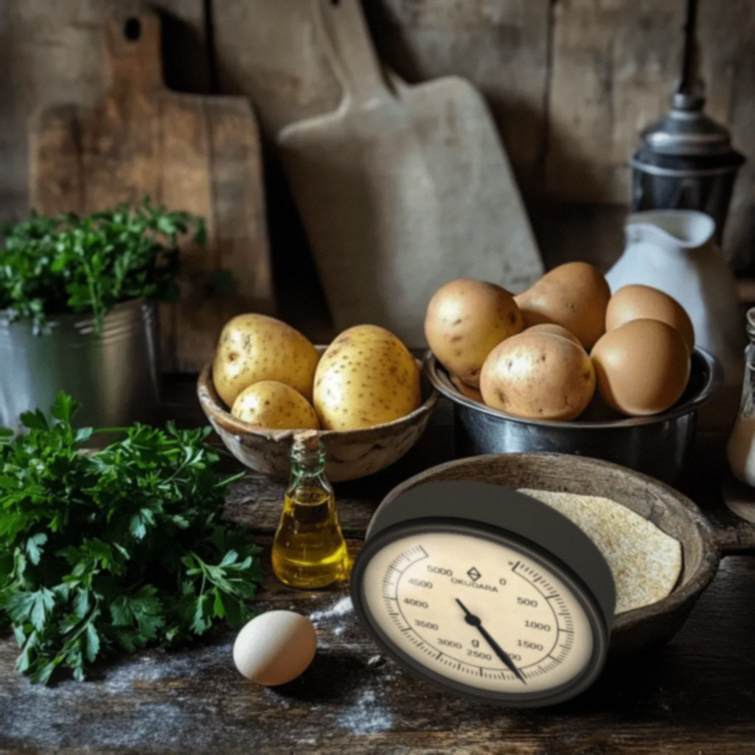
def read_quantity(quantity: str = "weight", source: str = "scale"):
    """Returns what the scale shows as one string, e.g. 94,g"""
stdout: 2000,g
